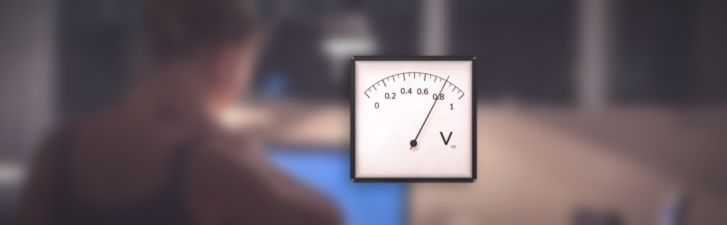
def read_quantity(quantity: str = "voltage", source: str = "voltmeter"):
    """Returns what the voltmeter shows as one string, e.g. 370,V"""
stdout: 0.8,V
